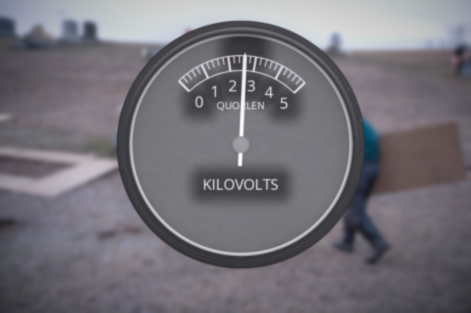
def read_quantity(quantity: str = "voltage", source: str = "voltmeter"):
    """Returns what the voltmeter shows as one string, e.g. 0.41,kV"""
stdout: 2.6,kV
